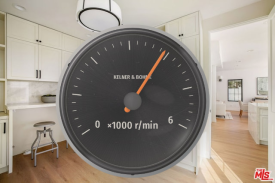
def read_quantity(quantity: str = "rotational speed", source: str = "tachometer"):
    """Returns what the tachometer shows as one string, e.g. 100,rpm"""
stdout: 3900,rpm
